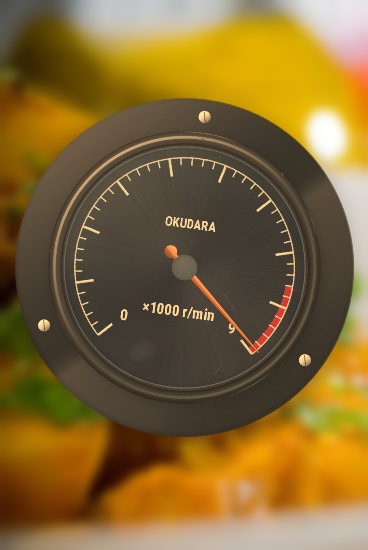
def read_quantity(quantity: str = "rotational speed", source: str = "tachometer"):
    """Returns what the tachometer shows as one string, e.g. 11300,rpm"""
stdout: 8900,rpm
